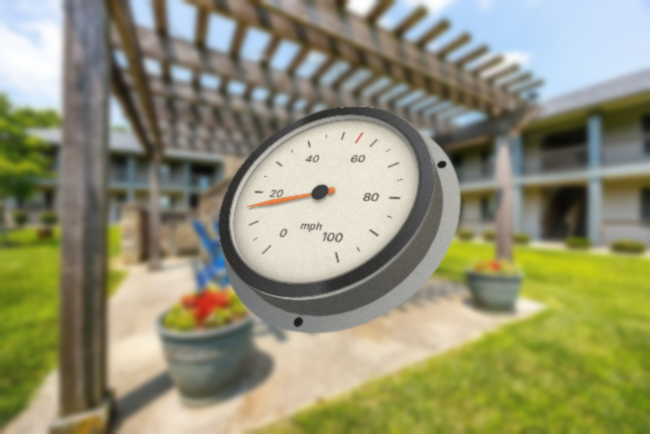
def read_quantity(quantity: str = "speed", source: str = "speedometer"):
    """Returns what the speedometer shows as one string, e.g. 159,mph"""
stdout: 15,mph
